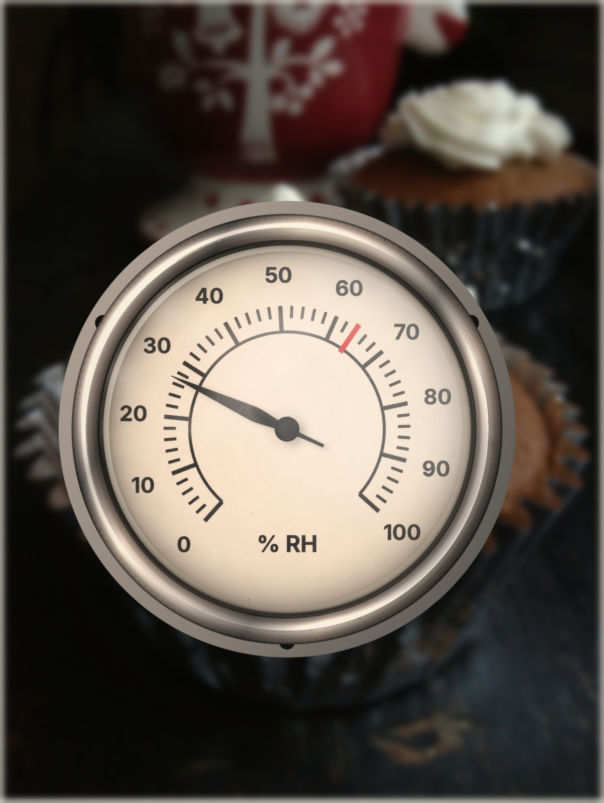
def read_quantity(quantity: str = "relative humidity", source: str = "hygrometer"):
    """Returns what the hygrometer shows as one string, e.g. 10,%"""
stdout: 27,%
